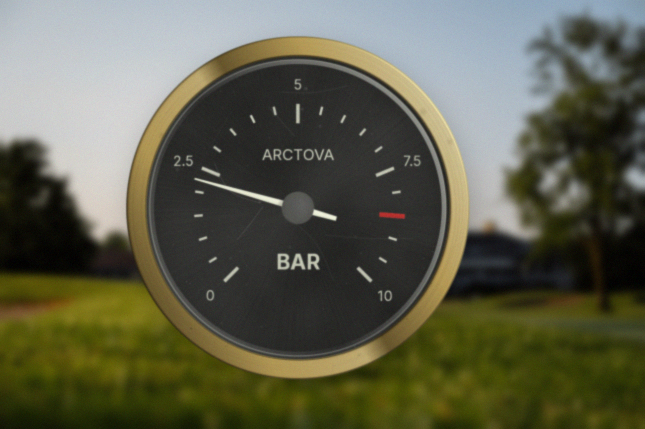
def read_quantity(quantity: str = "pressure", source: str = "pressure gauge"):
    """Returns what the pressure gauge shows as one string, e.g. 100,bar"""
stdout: 2.25,bar
